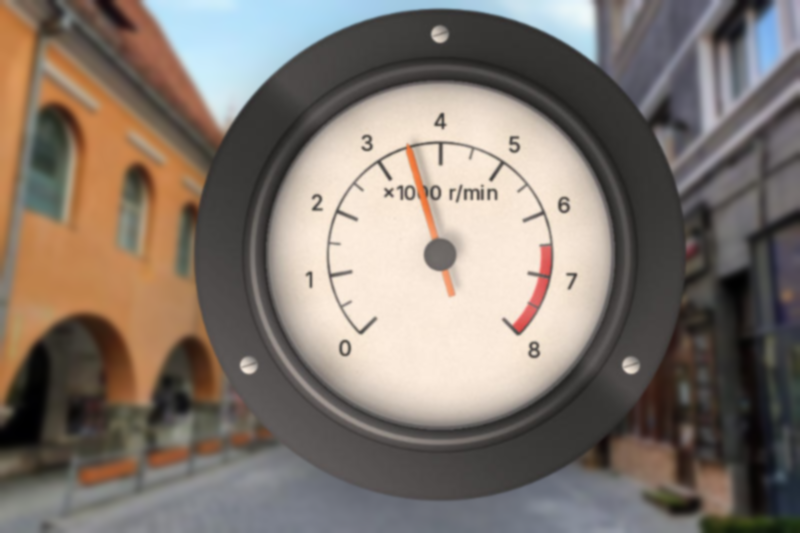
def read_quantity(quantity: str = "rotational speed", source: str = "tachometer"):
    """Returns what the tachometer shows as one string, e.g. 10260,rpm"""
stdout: 3500,rpm
